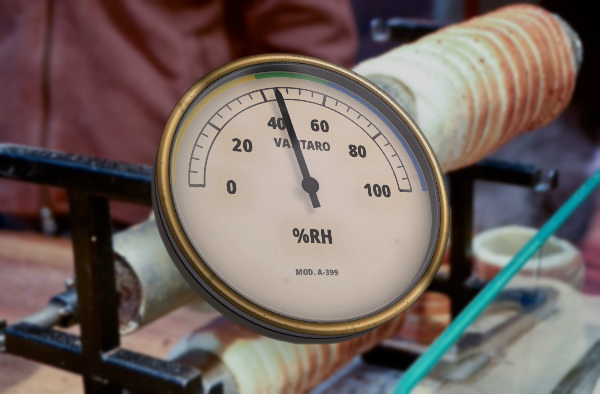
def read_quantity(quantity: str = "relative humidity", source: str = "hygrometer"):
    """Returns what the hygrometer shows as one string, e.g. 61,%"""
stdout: 44,%
